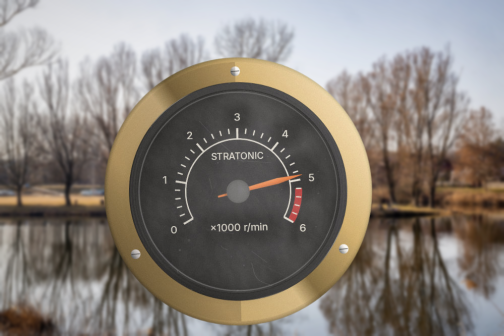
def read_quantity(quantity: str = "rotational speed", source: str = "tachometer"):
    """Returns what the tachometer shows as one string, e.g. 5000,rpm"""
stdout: 4900,rpm
